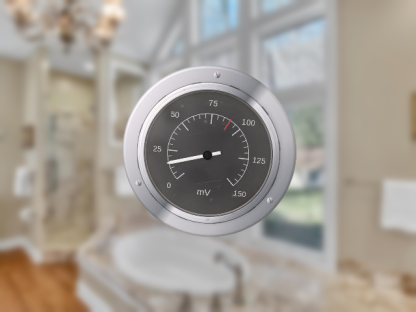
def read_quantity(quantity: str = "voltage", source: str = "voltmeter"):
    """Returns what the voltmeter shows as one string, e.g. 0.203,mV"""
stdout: 15,mV
